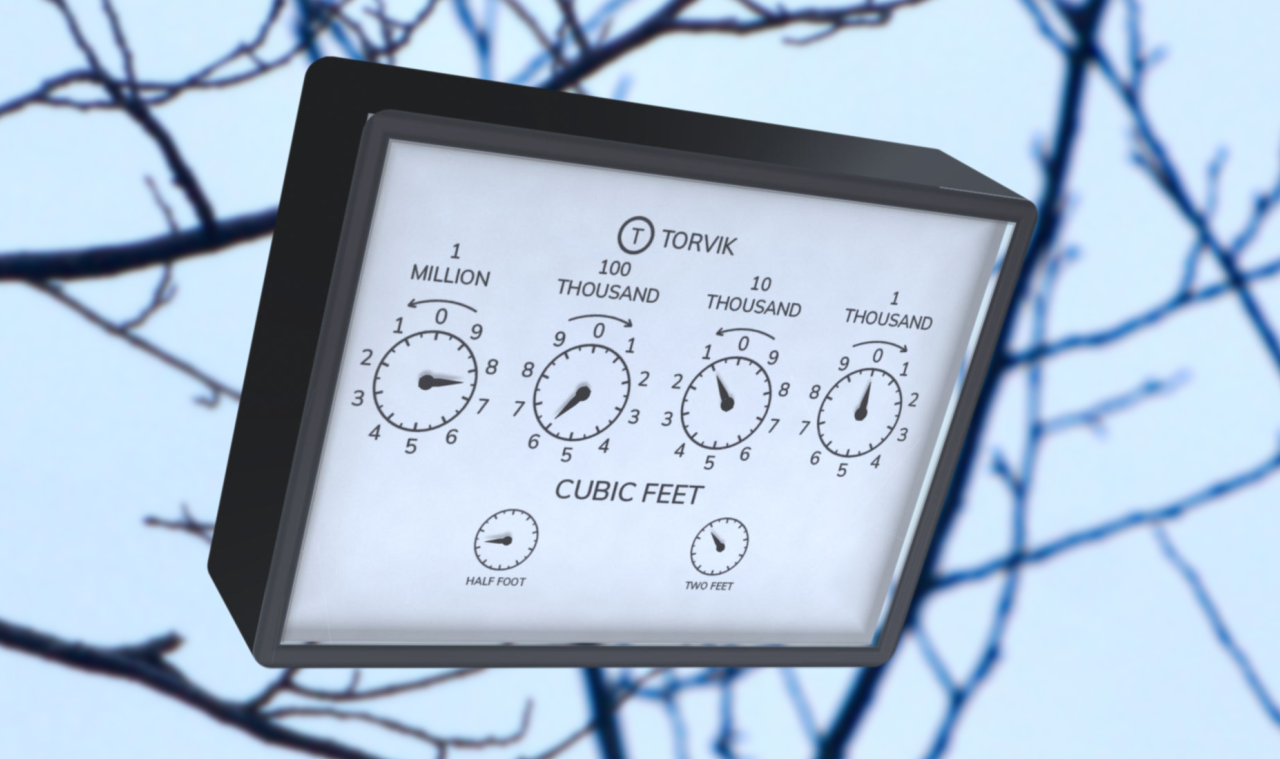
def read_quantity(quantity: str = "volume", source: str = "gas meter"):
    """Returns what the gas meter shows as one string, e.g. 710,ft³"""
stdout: 761000,ft³
